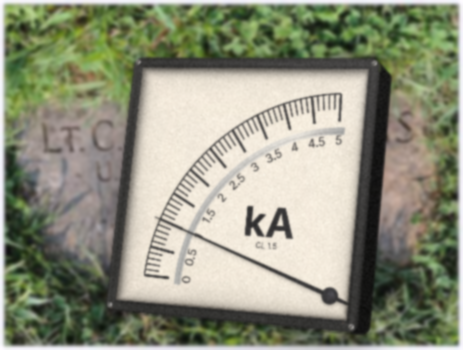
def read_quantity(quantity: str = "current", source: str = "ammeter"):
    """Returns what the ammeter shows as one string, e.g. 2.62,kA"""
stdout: 1,kA
